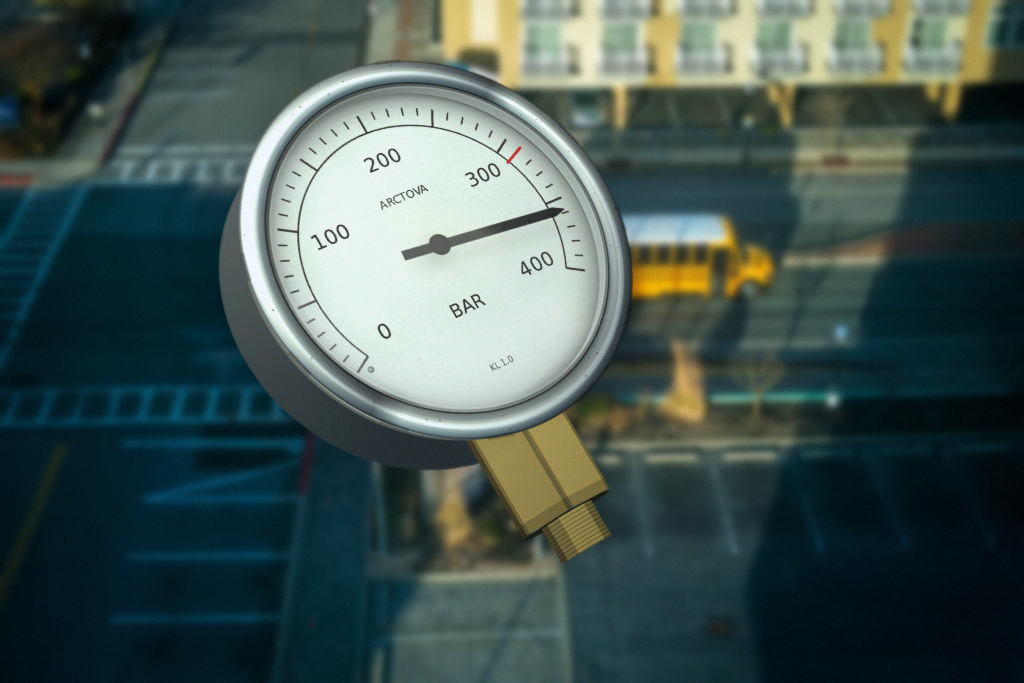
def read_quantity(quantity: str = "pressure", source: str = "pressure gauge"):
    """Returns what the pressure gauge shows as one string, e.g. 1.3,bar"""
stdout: 360,bar
